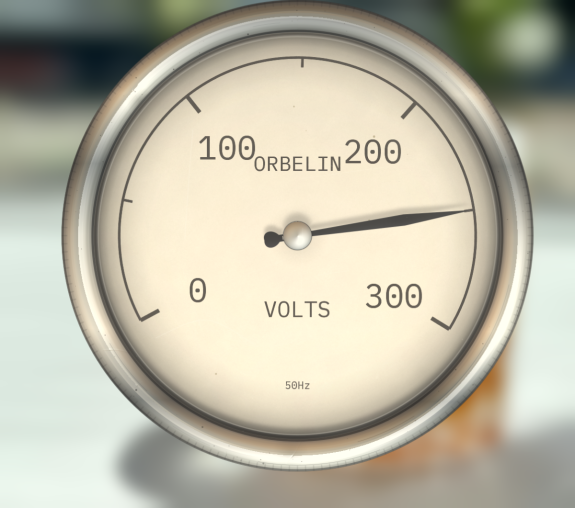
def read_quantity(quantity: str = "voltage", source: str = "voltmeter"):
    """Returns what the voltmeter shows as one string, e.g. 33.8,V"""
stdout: 250,V
